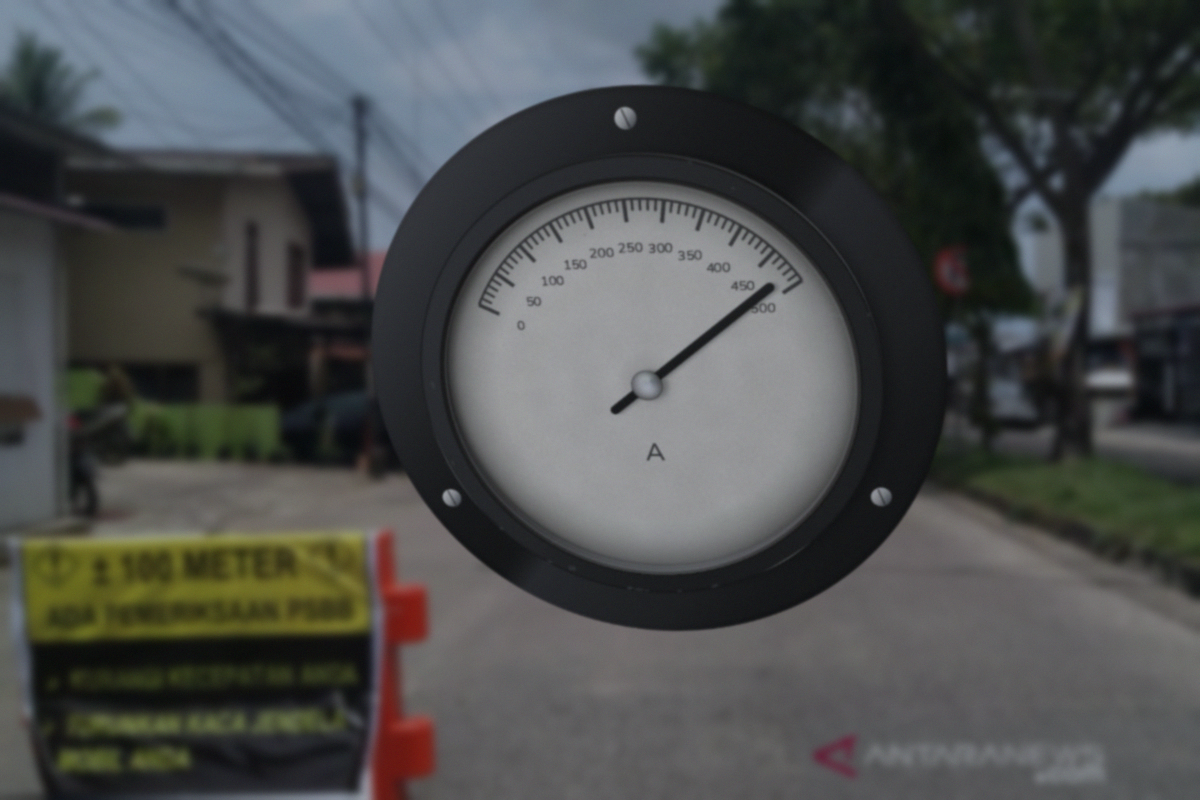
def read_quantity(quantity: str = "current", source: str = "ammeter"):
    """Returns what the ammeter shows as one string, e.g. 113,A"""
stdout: 480,A
